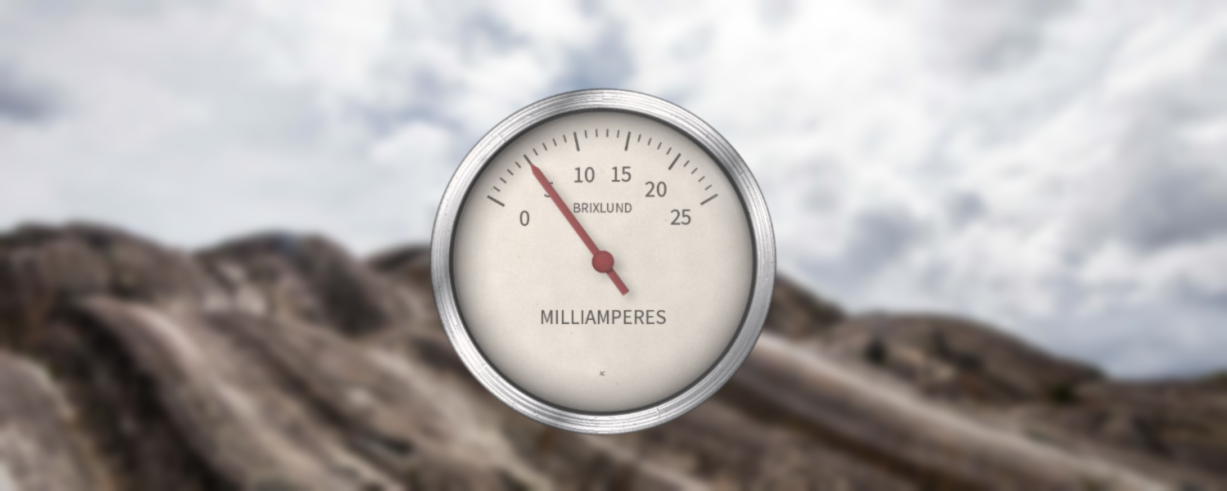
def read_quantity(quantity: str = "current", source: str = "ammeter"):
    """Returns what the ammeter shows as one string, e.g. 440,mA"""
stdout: 5,mA
